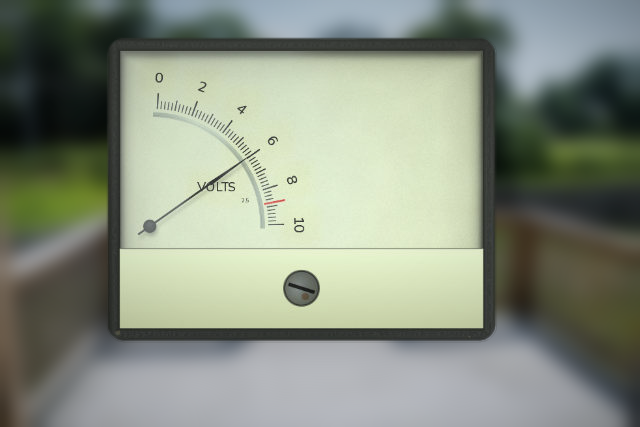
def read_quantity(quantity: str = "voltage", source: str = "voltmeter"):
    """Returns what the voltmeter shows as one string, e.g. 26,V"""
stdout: 6,V
